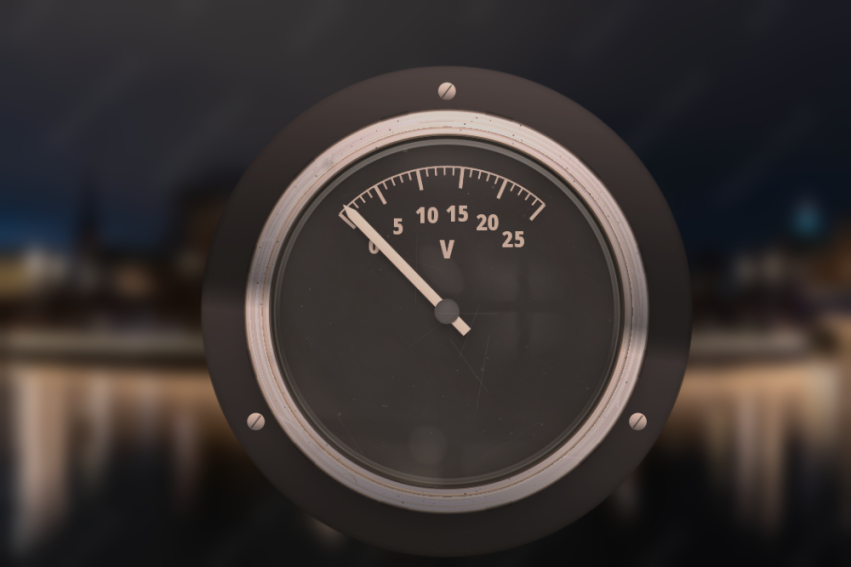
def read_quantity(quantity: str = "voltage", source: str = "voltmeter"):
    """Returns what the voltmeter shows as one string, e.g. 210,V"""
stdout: 1,V
